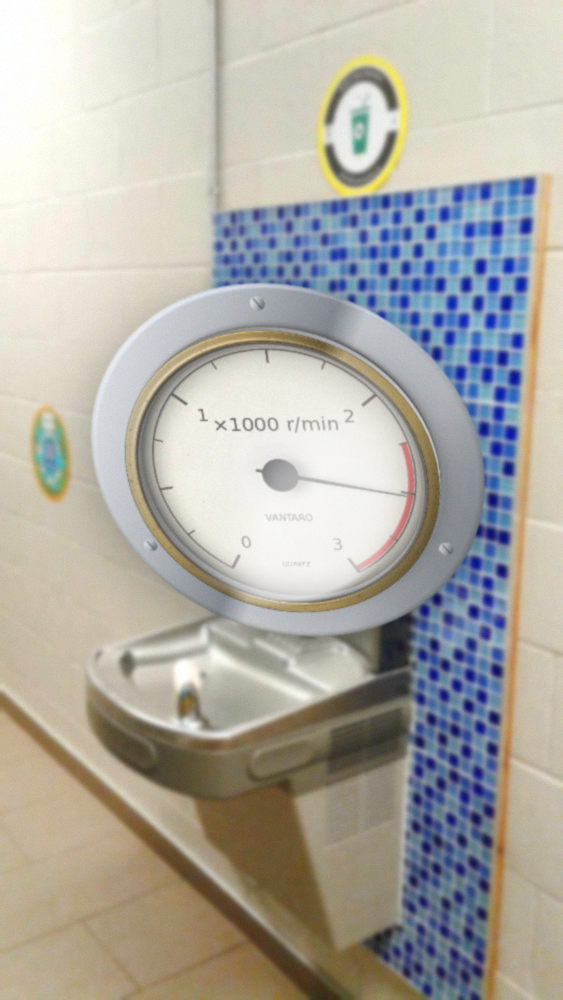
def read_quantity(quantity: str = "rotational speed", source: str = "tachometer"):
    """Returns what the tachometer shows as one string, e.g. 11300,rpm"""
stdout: 2500,rpm
